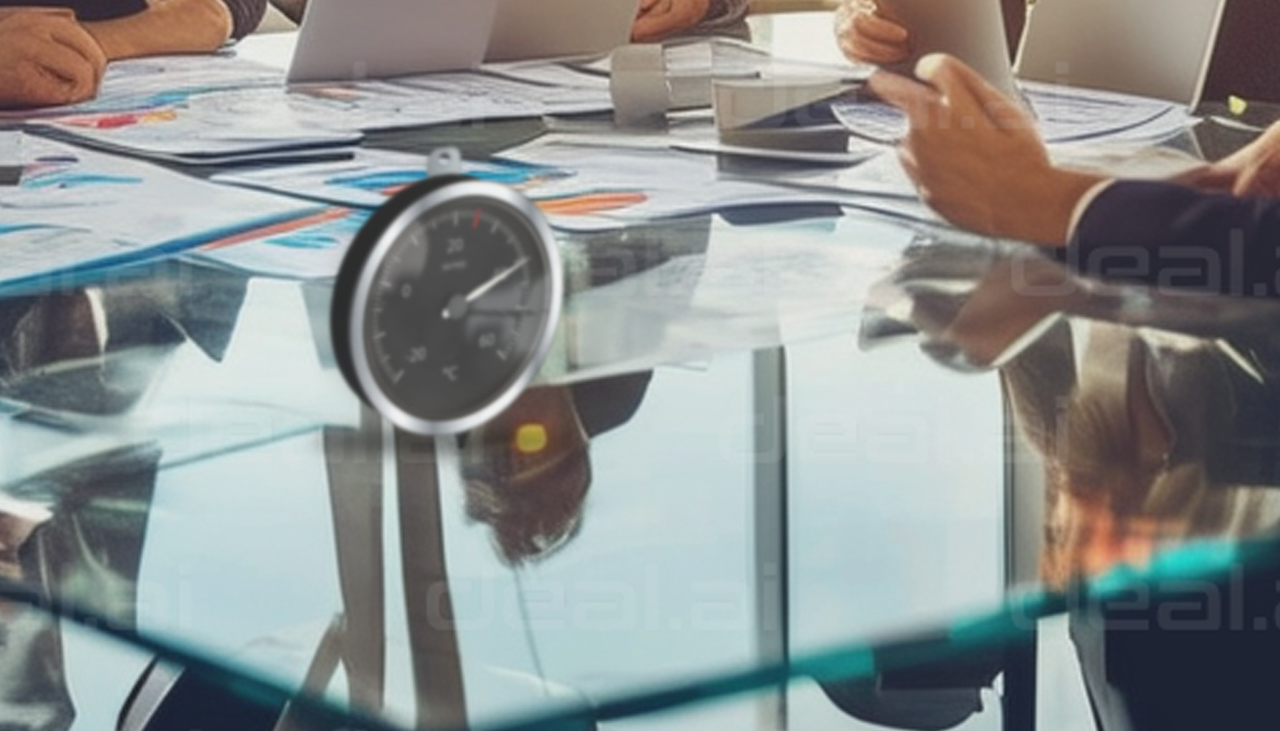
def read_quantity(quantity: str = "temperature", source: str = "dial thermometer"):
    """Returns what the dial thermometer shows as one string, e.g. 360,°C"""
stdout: 40,°C
